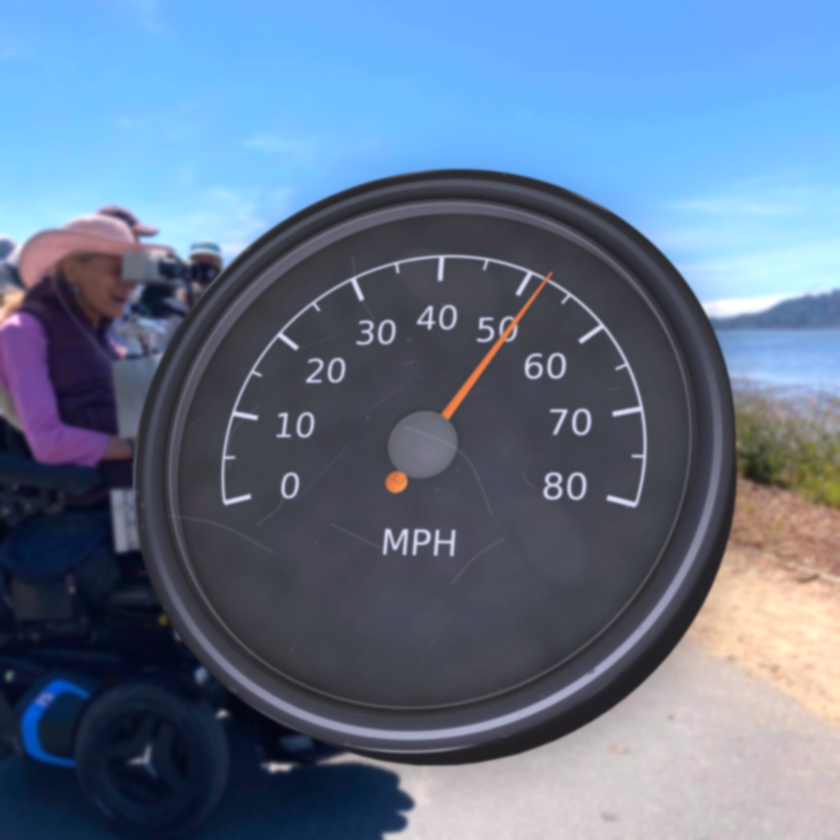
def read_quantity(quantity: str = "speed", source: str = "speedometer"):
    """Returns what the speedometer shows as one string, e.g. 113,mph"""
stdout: 52.5,mph
